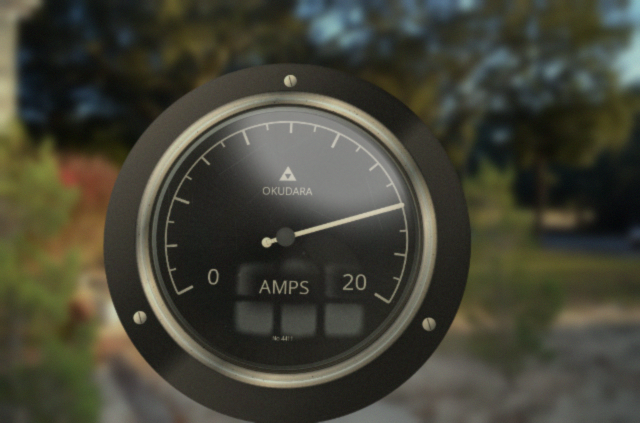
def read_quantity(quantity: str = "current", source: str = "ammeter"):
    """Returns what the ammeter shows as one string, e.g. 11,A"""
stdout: 16,A
